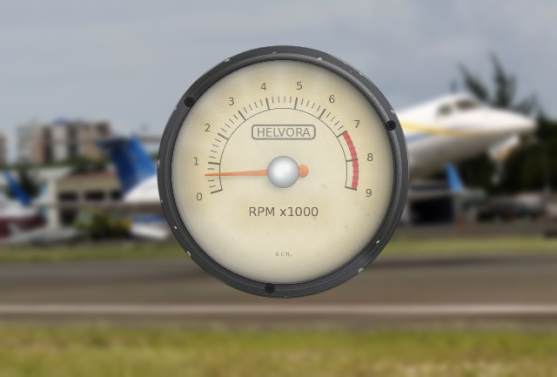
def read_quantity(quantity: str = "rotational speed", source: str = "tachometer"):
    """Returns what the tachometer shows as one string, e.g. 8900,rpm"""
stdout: 600,rpm
